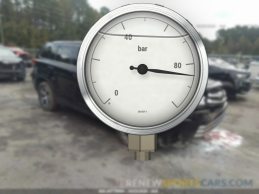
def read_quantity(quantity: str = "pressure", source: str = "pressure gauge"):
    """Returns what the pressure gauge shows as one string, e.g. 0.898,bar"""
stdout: 85,bar
